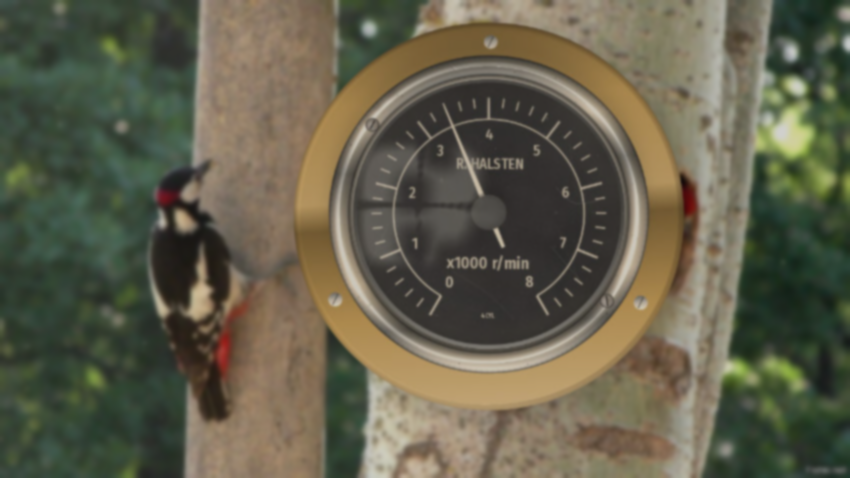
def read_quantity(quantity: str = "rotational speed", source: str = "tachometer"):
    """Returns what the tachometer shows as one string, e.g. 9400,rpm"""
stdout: 3400,rpm
